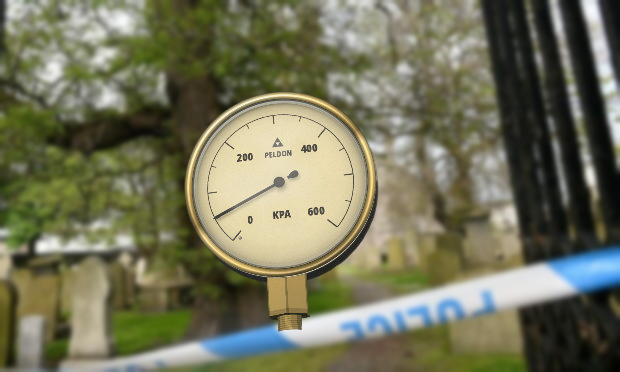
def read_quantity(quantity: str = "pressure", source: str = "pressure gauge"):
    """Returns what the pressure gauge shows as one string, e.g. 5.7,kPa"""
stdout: 50,kPa
